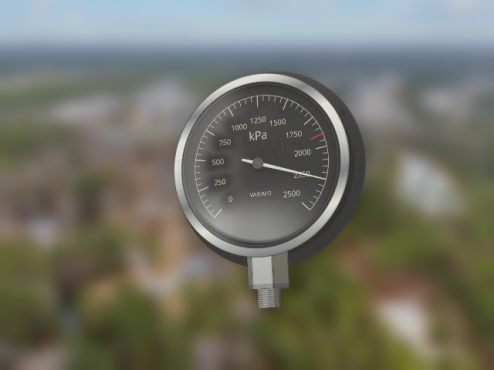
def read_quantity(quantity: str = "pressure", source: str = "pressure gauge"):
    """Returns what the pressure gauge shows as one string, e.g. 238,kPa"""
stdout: 2250,kPa
